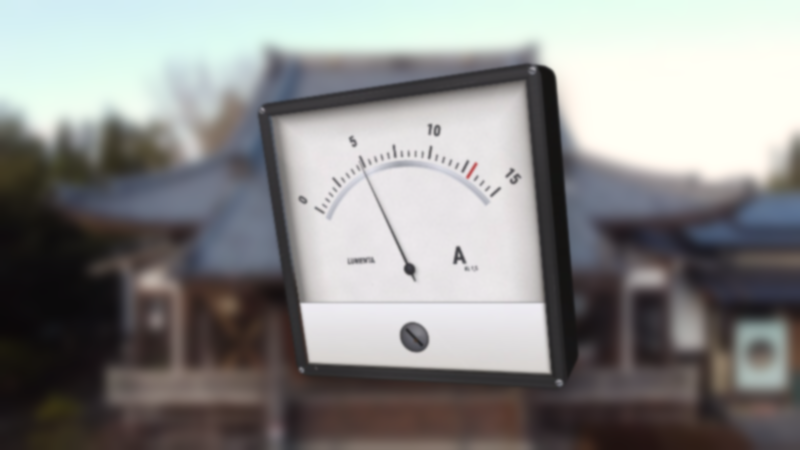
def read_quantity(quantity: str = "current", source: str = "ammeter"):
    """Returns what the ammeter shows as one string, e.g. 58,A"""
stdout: 5,A
